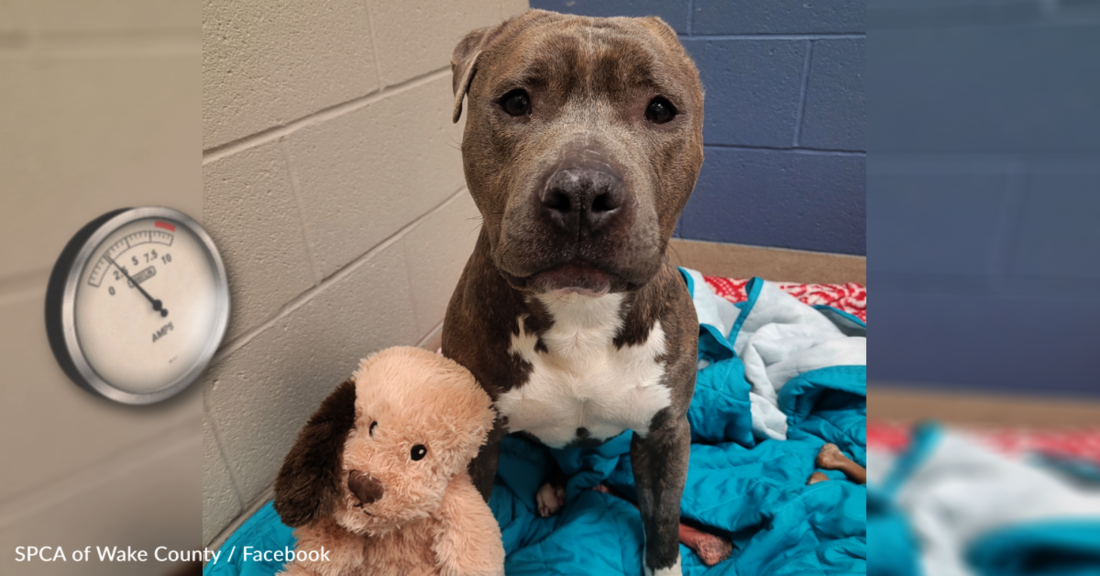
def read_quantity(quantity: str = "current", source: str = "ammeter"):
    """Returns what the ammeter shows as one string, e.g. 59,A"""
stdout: 2.5,A
